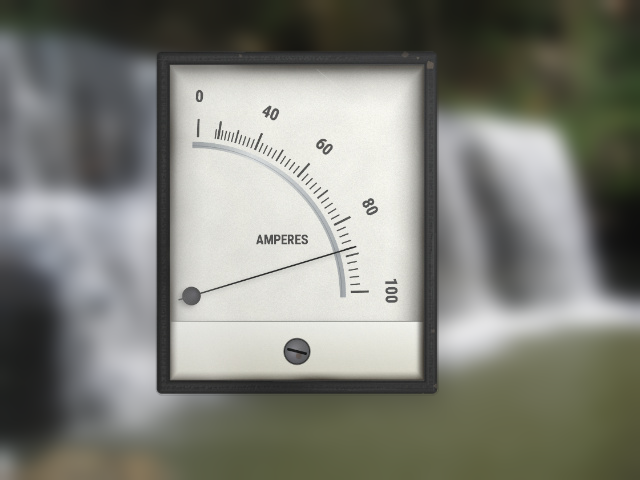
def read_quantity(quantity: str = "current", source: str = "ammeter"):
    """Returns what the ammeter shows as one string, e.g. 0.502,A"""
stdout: 88,A
